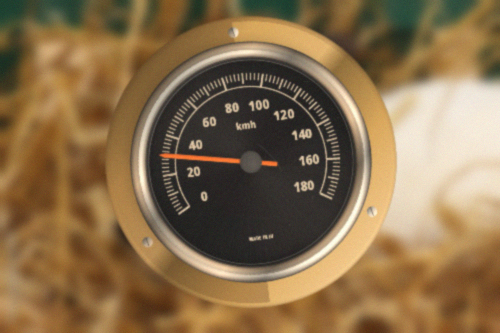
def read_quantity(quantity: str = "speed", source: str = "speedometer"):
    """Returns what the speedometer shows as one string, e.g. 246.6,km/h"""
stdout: 30,km/h
